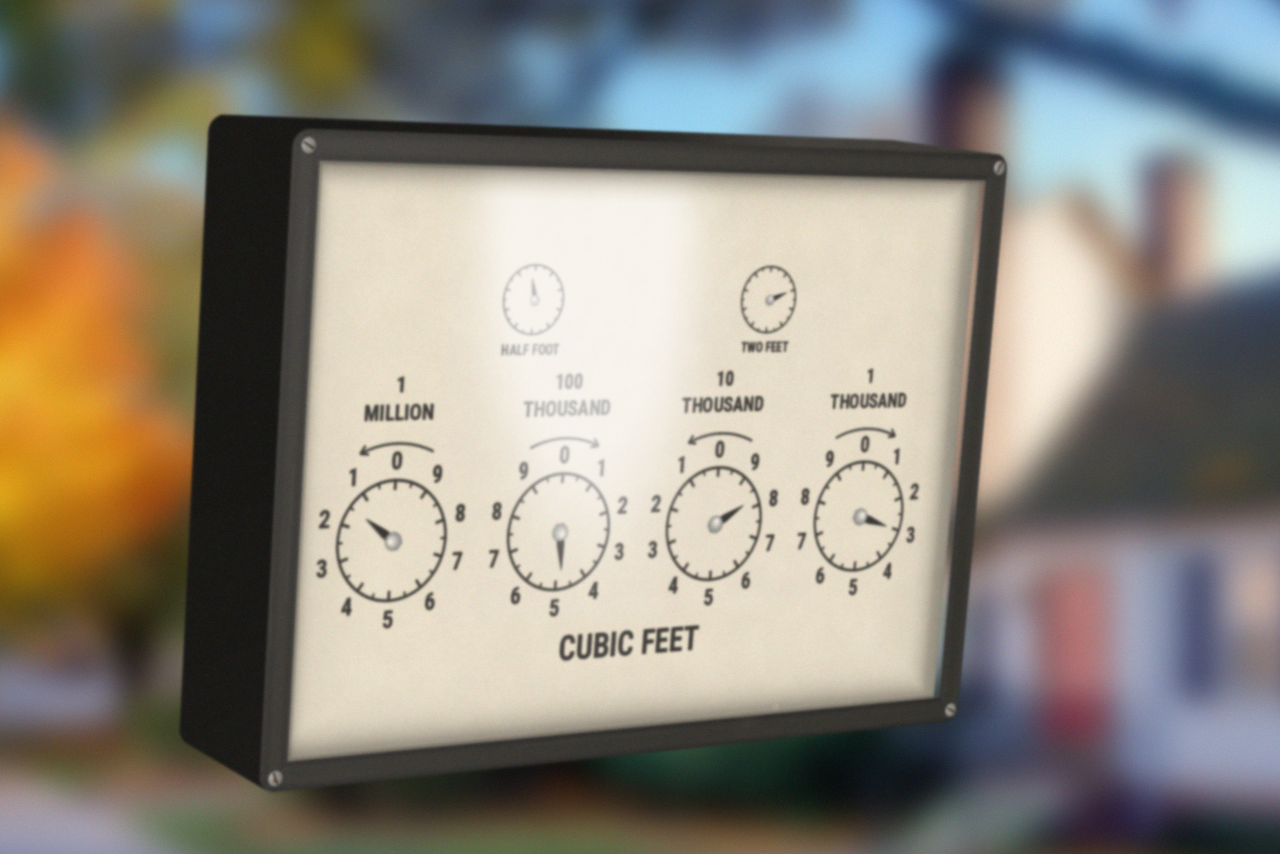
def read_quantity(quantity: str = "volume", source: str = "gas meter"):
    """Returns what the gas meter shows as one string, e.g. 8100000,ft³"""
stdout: 148300,ft³
